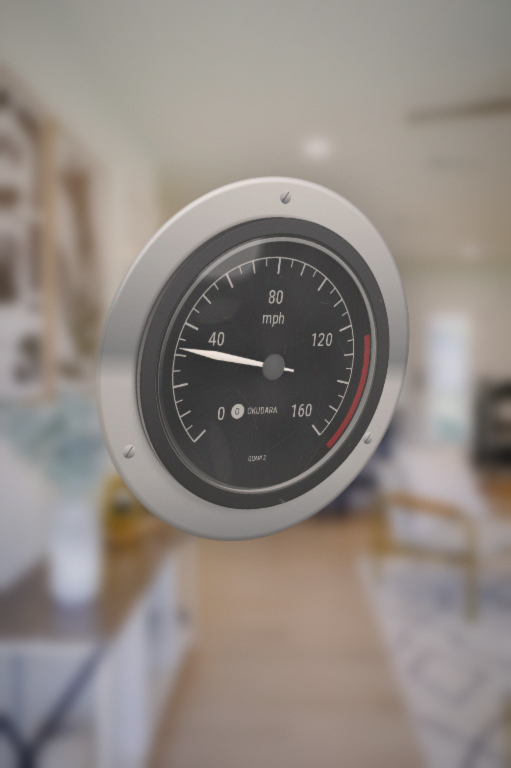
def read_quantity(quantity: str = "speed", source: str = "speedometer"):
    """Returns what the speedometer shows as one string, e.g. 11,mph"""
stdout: 32.5,mph
